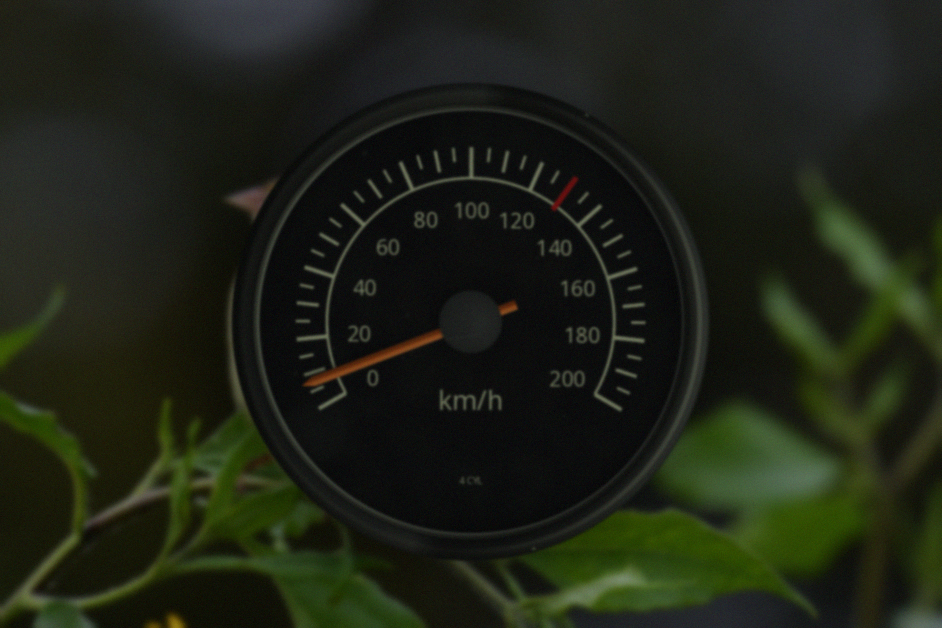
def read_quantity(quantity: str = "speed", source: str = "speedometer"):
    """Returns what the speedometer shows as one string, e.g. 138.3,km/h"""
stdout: 7.5,km/h
